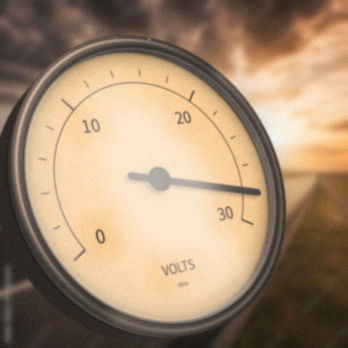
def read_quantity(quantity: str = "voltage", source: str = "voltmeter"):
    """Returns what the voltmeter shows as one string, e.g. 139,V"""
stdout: 28,V
